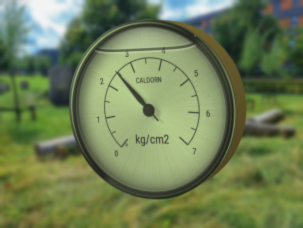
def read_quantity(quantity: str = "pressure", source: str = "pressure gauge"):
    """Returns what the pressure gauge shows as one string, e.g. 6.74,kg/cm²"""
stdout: 2.5,kg/cm²
